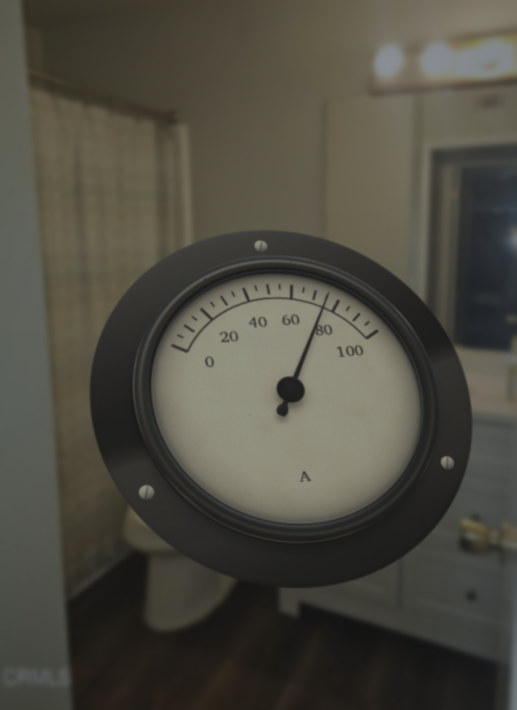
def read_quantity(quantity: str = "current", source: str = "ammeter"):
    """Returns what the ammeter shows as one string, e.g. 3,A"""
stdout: 75,A
